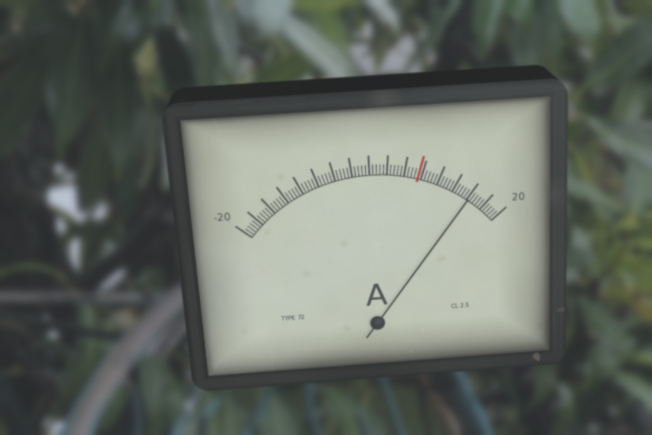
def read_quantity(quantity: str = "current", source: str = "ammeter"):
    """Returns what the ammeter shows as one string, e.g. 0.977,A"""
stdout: 15,A
